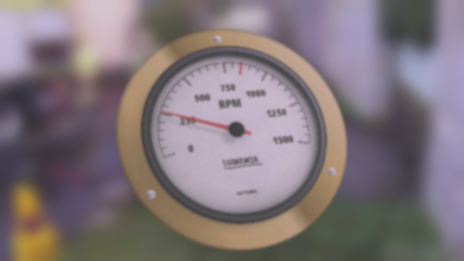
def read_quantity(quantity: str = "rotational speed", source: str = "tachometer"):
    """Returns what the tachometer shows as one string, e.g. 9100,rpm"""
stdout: 250,rpm
